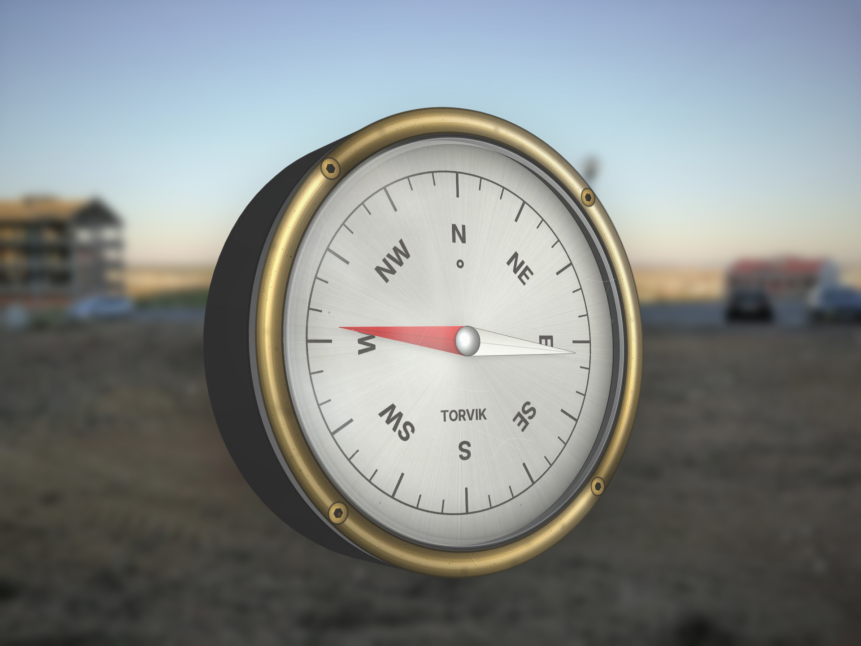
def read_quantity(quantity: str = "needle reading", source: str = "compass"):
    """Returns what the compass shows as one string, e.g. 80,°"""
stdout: 275,°
